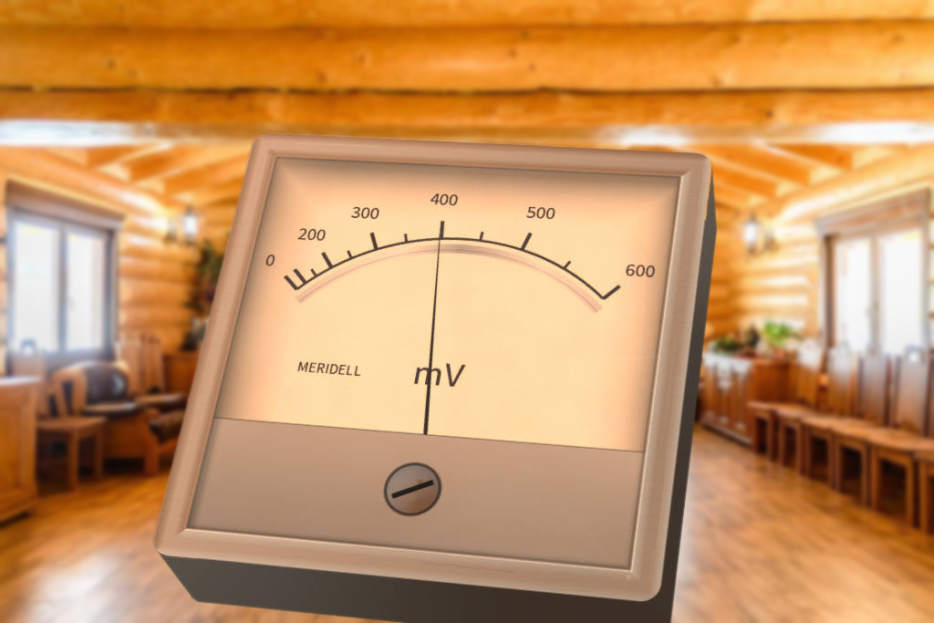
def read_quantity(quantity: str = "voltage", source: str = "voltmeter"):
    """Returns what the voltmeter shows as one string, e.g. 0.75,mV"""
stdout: 400,mV
